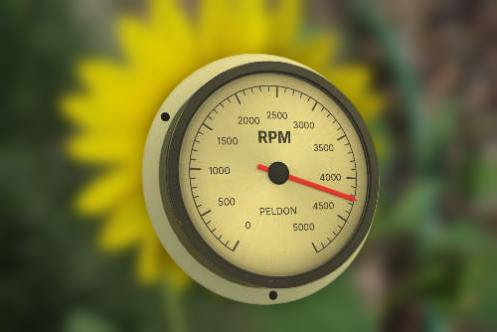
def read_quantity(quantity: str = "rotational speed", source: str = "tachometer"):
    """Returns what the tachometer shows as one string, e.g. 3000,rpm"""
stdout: 4250,rpm
